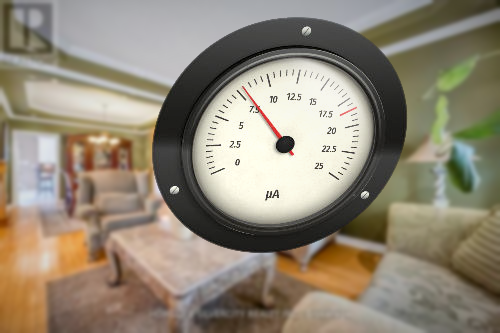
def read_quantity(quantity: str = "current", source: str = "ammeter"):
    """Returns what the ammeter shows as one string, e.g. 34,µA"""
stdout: 8,µA
